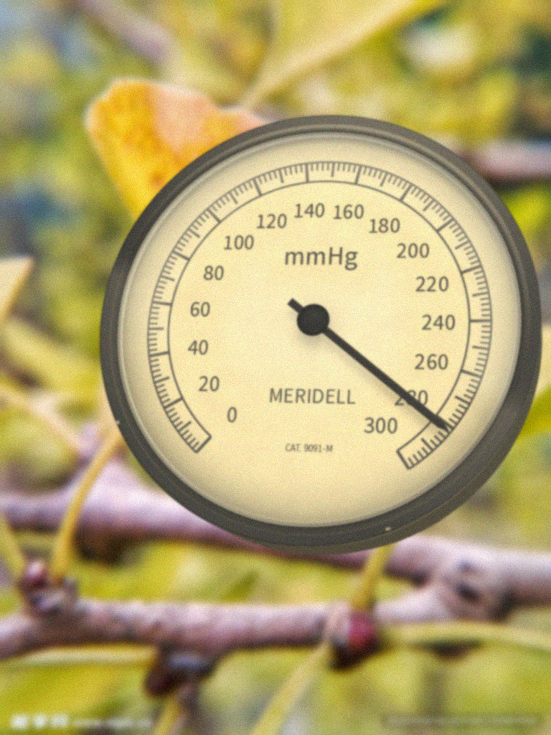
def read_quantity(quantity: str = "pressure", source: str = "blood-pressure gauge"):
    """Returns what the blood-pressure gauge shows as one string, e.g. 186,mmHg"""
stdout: 282,mmHg
